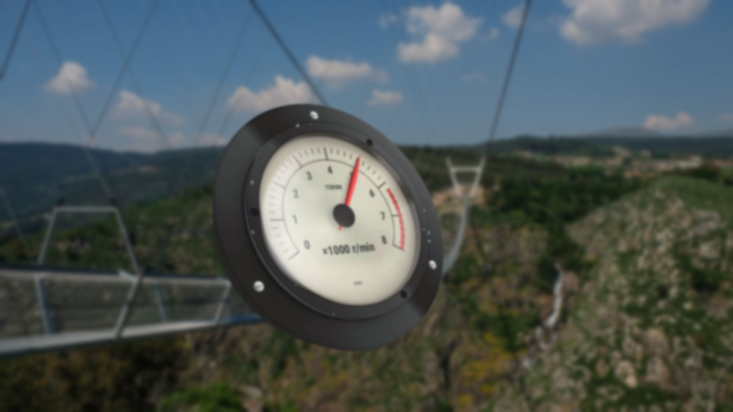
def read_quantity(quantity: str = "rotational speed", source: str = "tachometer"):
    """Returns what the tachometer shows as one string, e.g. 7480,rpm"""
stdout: 5000,rpm
